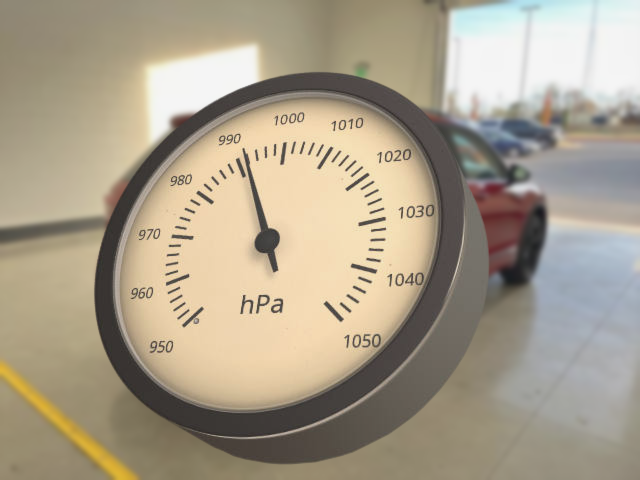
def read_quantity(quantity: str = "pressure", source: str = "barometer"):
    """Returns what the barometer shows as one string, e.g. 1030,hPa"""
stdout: 992,hPa
